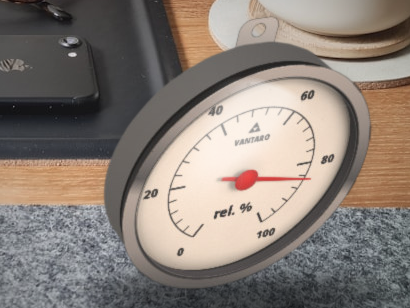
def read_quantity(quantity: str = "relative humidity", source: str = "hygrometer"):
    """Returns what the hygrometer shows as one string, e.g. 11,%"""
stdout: 84,%
